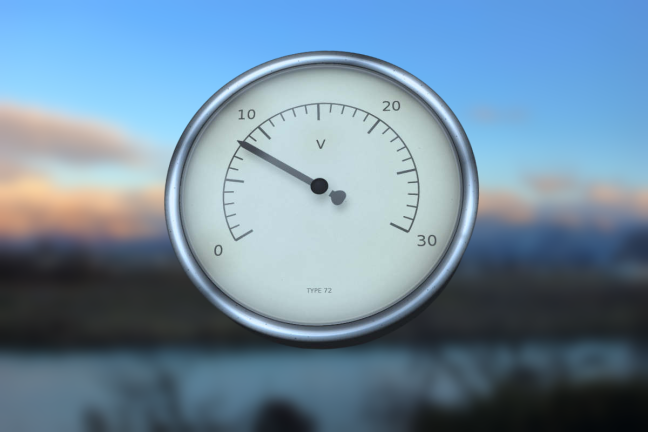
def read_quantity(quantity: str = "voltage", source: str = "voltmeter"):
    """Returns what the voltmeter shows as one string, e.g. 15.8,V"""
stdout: 8,V
